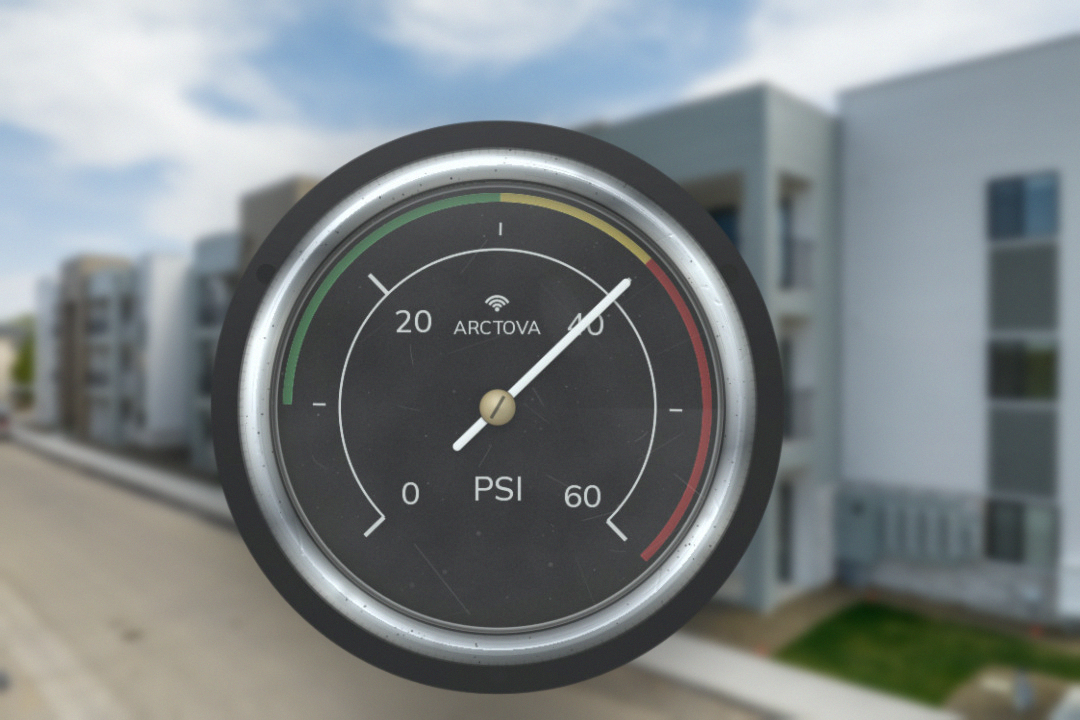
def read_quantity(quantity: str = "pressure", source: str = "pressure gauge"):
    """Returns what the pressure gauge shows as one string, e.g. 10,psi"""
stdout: 40,psi
